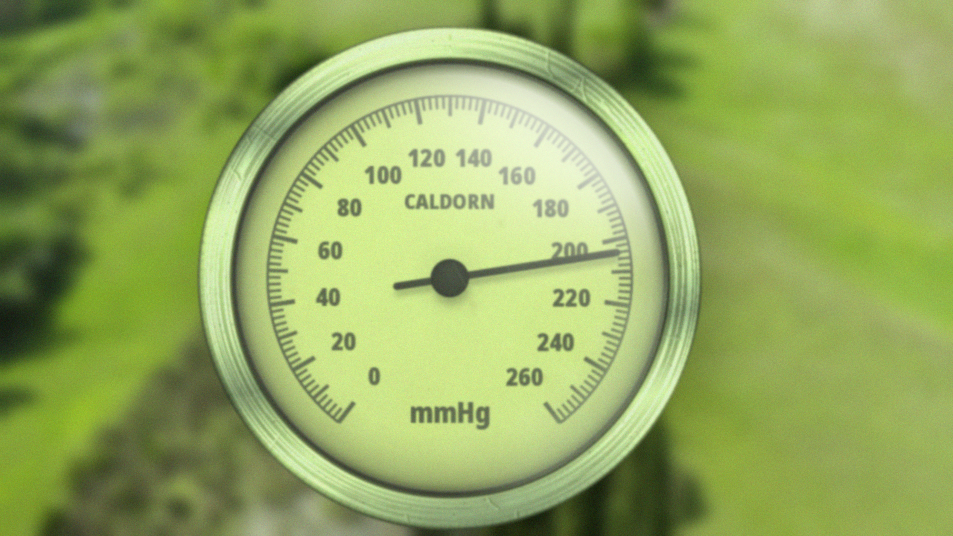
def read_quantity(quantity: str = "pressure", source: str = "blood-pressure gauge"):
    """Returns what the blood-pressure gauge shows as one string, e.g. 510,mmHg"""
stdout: 204,mmHg
